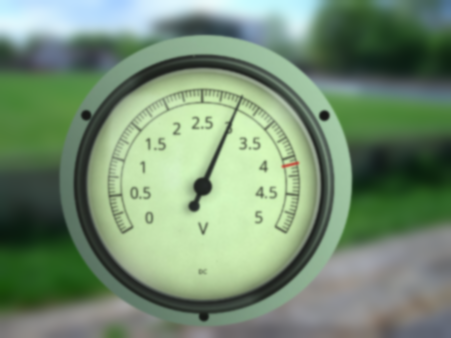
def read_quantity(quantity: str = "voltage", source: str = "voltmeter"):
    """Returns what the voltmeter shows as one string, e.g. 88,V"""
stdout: 3,V
